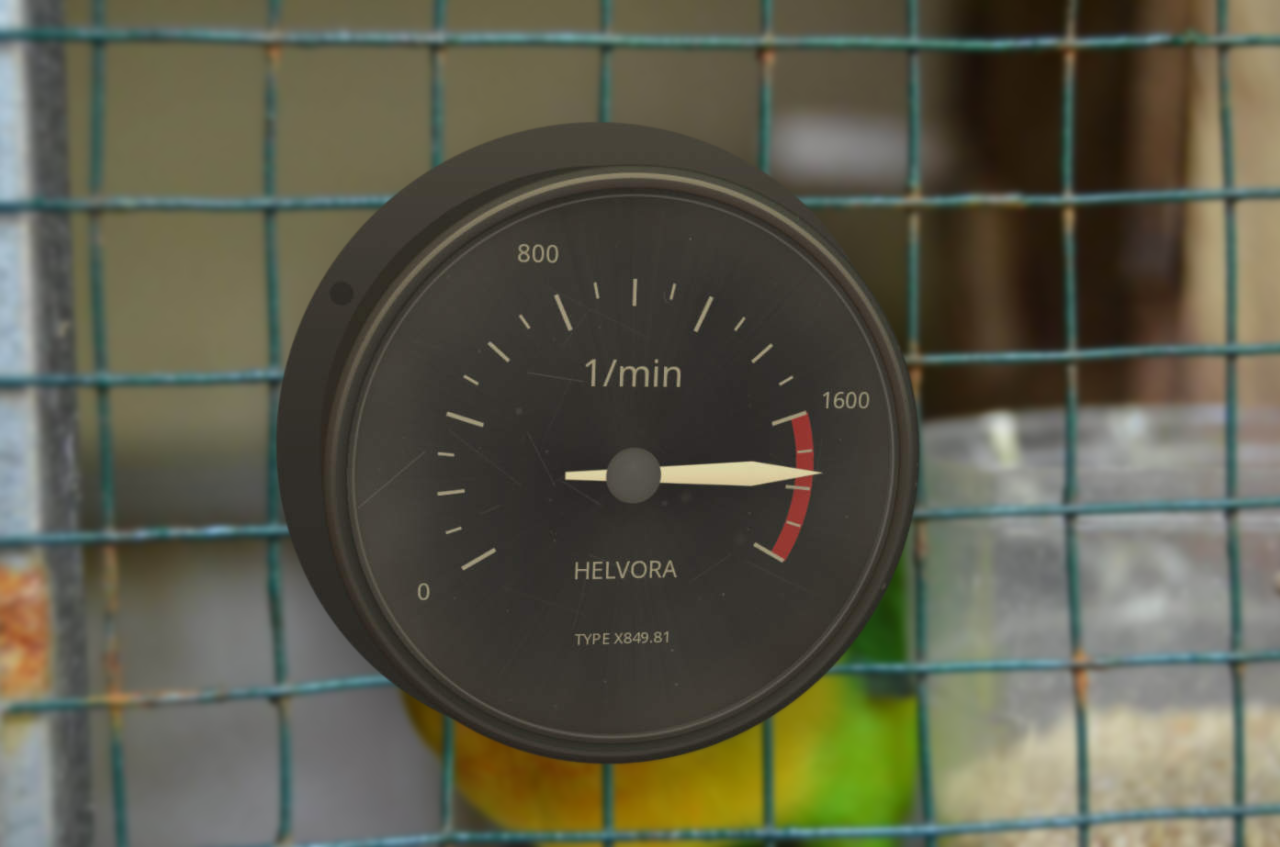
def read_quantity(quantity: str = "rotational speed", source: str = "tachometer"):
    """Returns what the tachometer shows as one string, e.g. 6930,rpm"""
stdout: 1750,rpm
